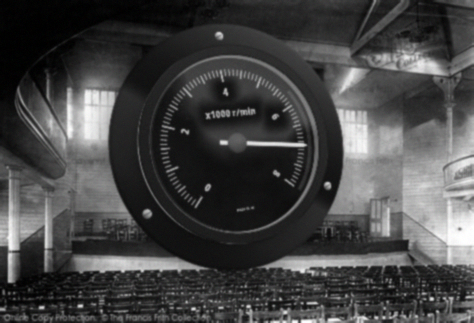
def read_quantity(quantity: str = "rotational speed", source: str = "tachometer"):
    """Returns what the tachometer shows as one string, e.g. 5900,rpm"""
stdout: 7000,rpm
